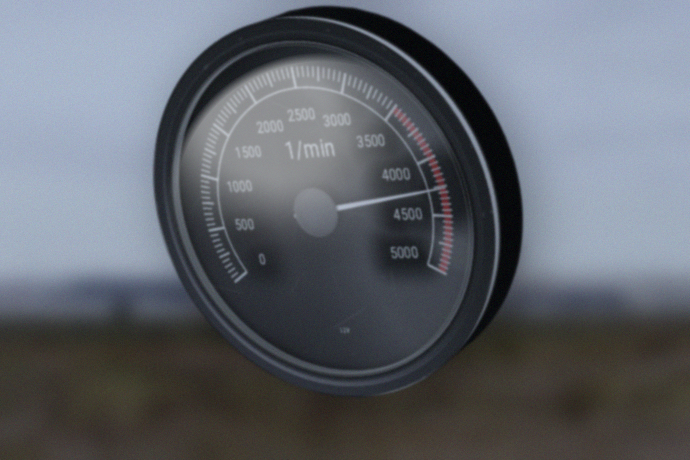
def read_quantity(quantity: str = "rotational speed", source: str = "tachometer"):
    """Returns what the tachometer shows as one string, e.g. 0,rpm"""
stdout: 4250,rpm
